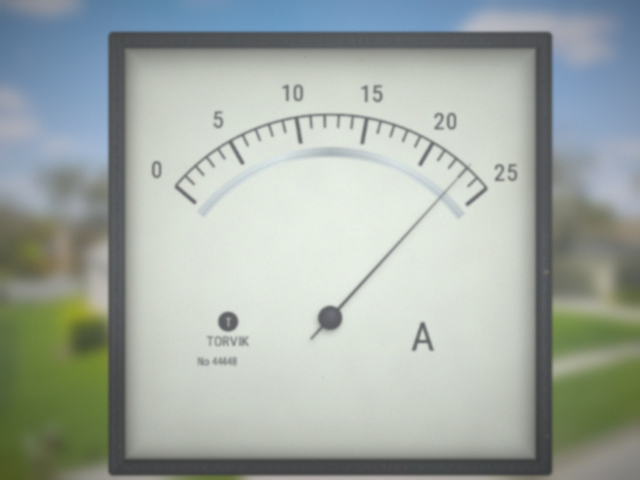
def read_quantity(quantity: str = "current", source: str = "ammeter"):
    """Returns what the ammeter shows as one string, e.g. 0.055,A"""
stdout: 23,A
